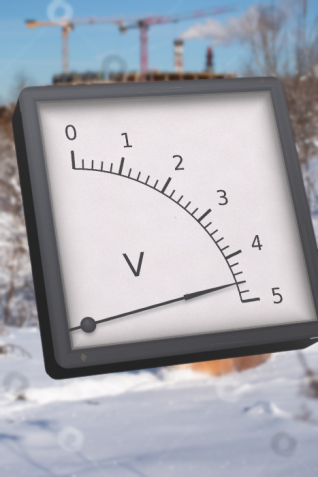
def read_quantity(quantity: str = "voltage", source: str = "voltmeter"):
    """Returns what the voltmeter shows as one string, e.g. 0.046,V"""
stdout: 4.6,V
